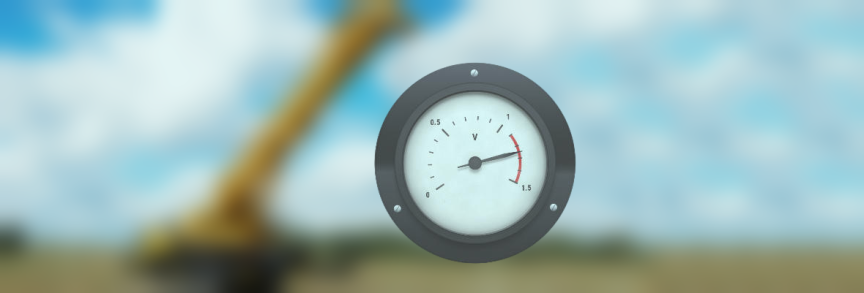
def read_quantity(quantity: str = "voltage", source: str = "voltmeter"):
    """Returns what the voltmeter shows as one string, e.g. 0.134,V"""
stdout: 1.25,V
